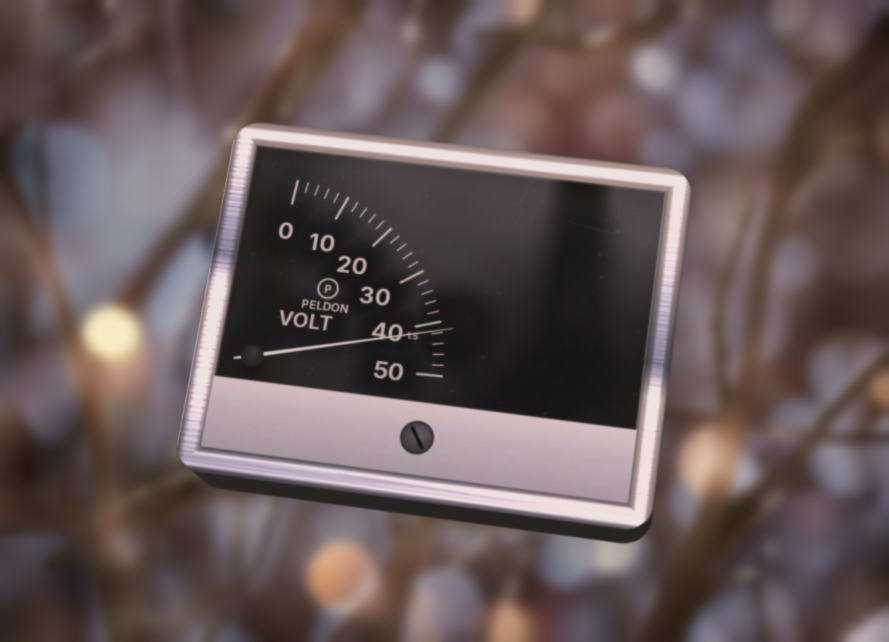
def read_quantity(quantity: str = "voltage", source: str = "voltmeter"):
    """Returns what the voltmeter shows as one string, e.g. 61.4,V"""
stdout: 42,V
